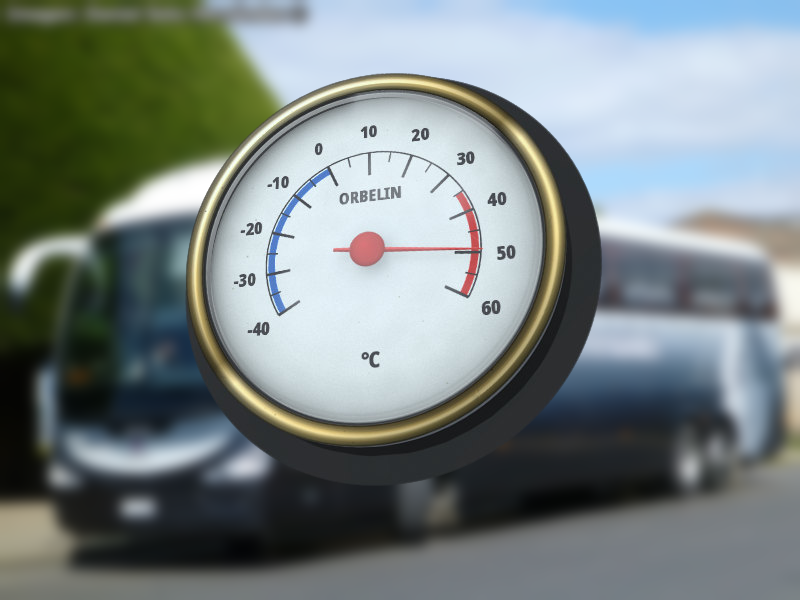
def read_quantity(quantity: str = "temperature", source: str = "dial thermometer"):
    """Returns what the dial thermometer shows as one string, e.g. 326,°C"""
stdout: 50,°C
